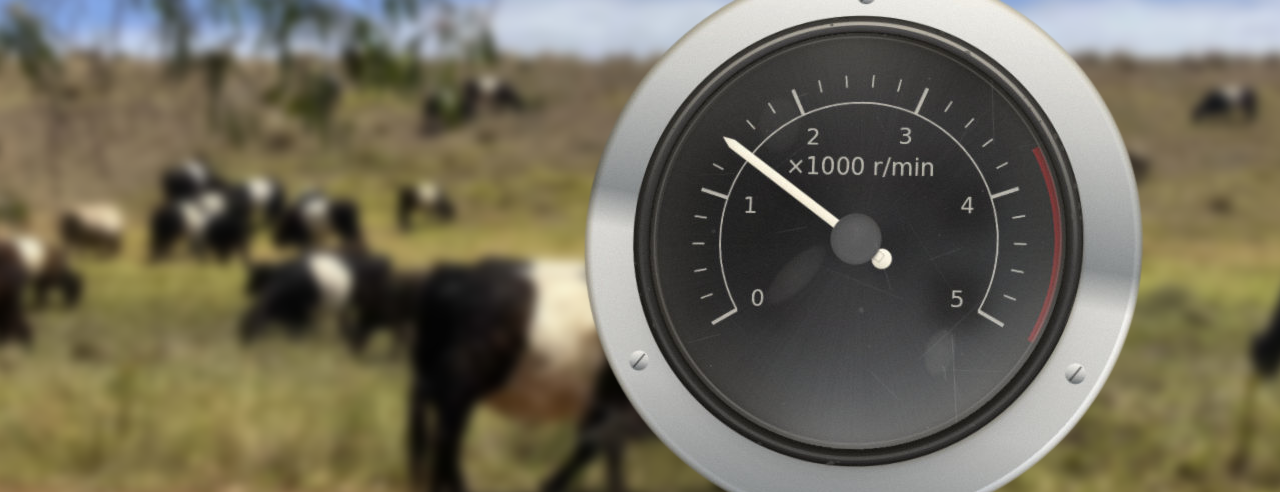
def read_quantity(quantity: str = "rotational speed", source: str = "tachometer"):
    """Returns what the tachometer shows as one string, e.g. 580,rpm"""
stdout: 1400,rpm
